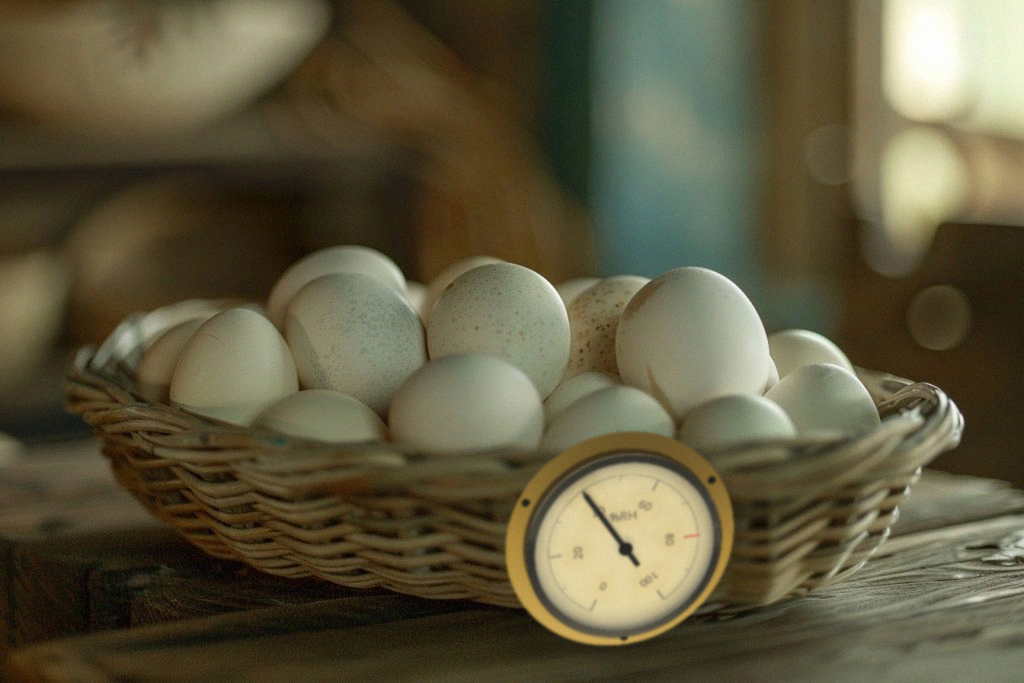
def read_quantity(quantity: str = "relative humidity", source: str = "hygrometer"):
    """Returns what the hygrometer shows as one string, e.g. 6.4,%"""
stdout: 40,%
